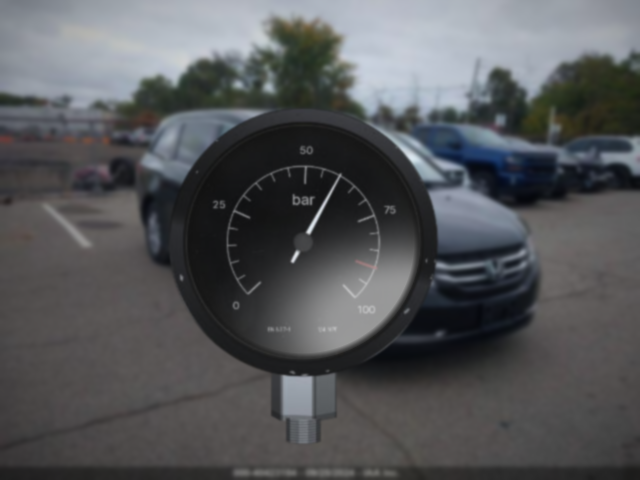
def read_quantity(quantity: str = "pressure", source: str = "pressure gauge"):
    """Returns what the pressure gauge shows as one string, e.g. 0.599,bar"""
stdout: 60,bar
